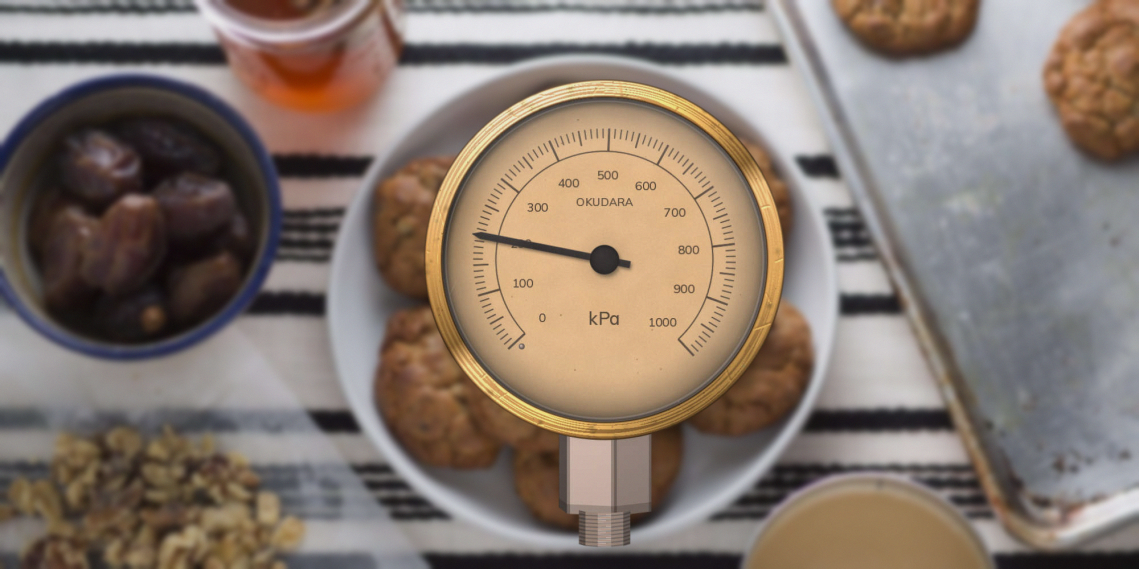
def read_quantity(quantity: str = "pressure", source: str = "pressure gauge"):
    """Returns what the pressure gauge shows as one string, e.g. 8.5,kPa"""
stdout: 200,kPa
